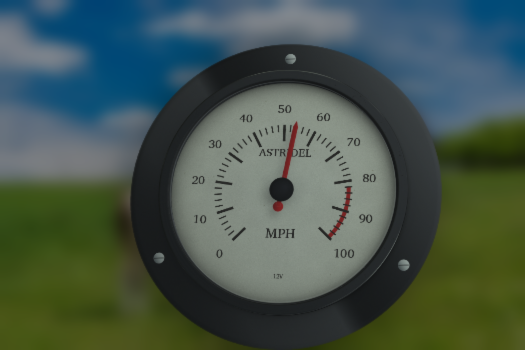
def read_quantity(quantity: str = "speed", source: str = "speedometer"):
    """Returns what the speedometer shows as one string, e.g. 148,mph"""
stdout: 54,mph
